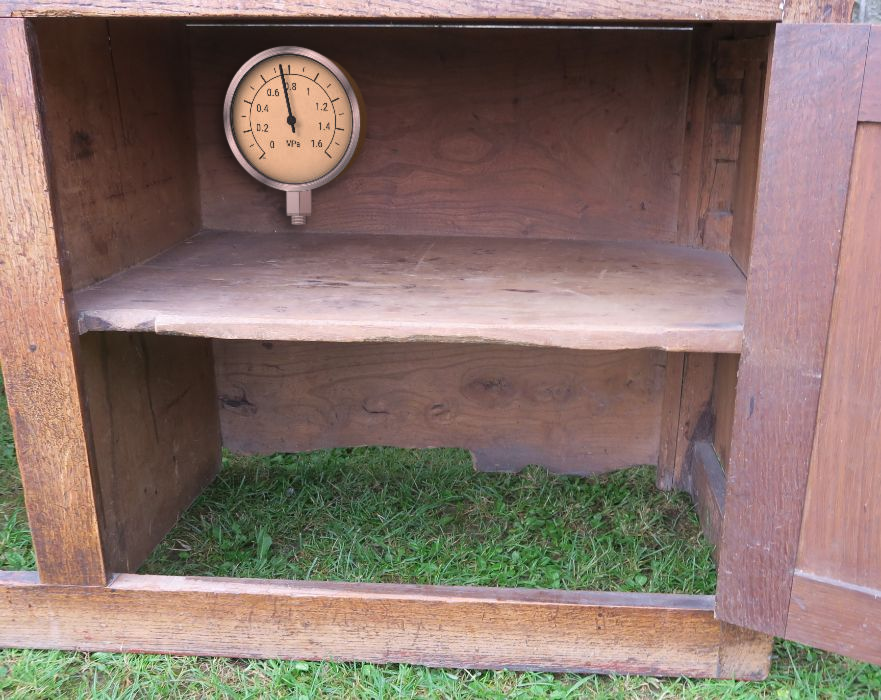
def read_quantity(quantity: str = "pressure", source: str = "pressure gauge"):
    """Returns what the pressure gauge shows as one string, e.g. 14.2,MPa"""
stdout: 0.75,MPa
